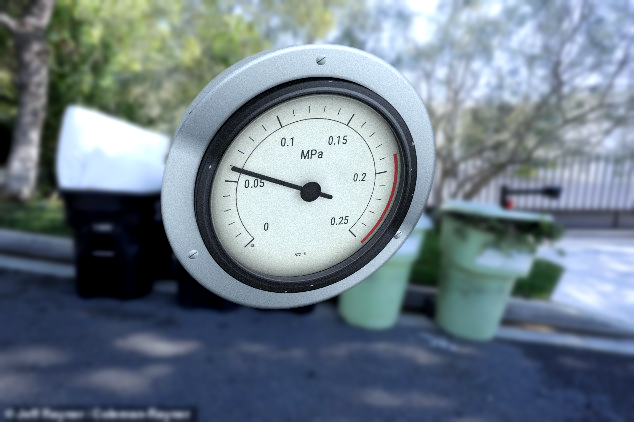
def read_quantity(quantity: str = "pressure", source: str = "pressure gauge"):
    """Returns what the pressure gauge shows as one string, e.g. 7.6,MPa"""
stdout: 0.06,MPa
